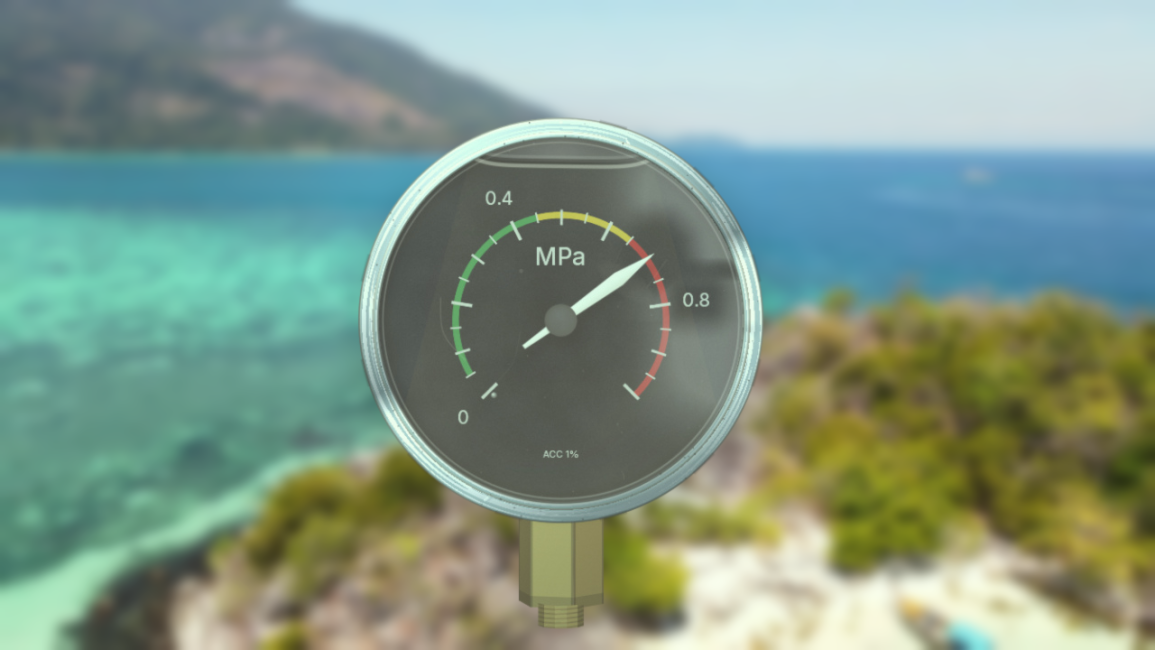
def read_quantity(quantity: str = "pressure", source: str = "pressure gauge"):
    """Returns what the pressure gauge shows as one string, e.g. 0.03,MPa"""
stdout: 0.7,MPa
